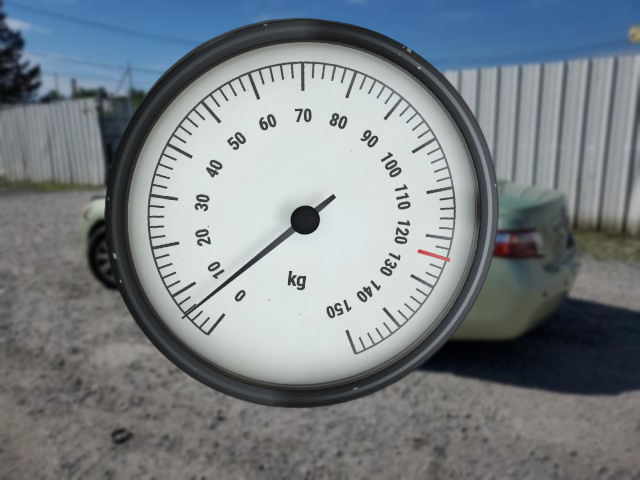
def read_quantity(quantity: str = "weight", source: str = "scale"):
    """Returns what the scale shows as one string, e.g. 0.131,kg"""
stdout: 6,kg
